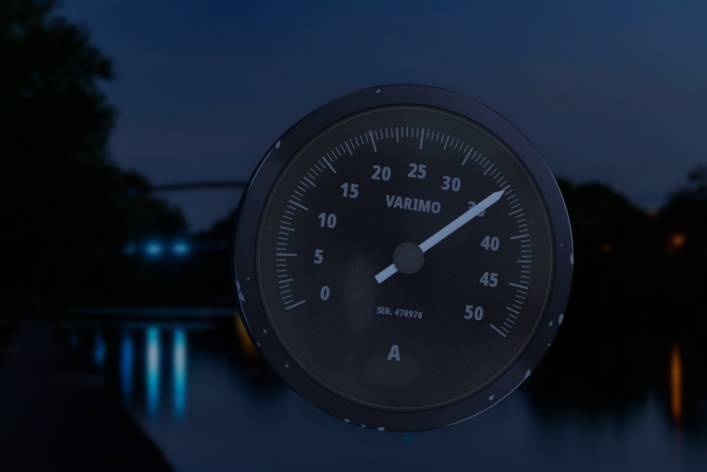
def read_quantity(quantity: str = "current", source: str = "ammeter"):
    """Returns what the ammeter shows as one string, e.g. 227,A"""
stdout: 35,A
